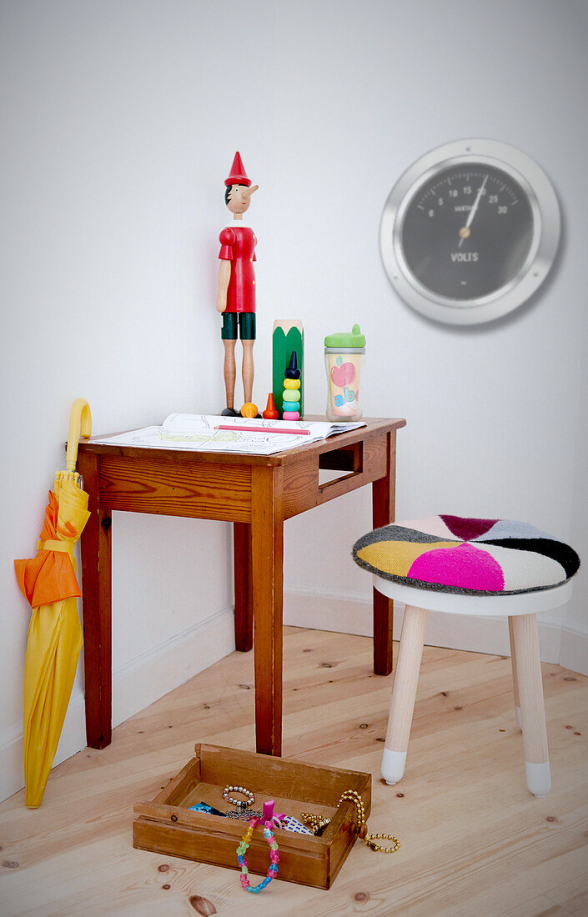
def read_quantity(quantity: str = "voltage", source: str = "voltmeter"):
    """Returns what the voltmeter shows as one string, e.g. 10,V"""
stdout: 20,V
